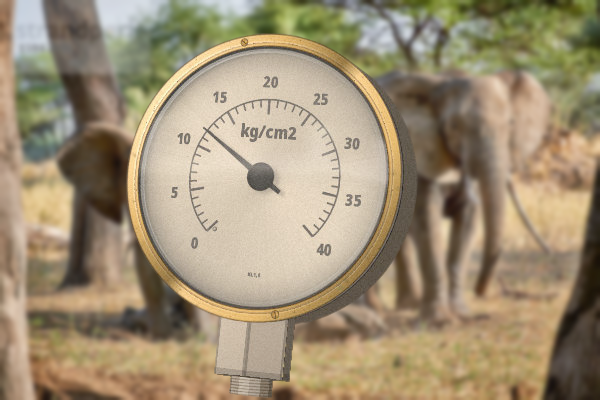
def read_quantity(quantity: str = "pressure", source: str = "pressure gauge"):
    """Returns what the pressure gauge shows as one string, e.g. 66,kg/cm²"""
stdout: 12,kg/cm²
